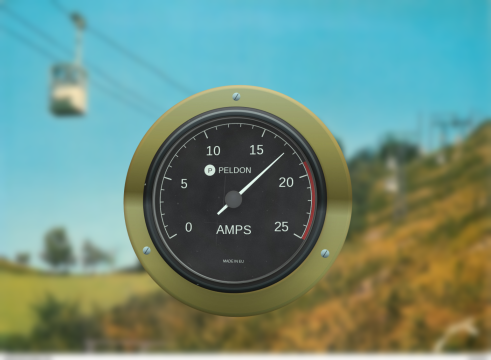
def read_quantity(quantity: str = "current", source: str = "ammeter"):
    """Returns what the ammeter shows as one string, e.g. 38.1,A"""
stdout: 17.5,A
